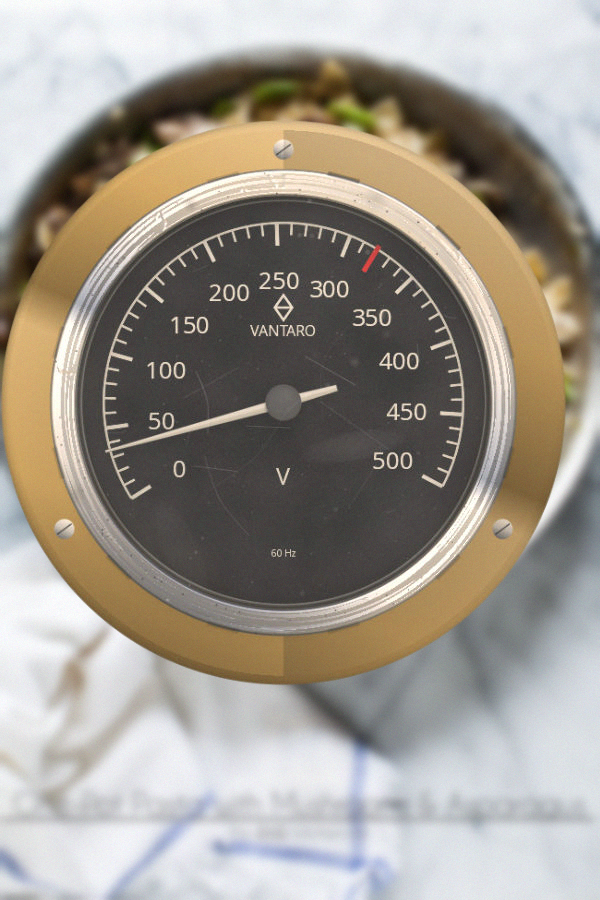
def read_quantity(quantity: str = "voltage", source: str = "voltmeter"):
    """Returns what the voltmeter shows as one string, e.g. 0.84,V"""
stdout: 35,V
